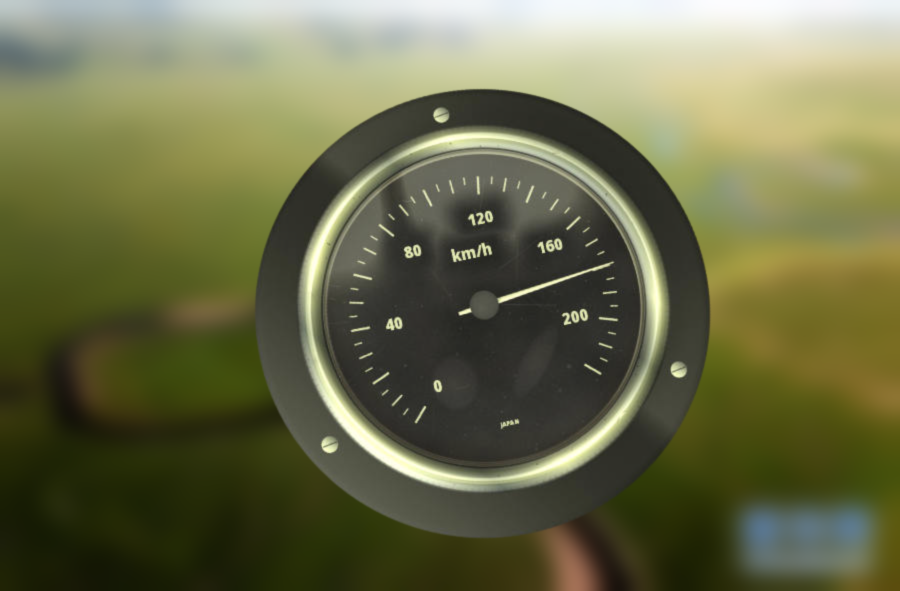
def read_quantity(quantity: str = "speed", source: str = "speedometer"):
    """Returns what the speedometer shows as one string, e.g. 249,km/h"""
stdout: 180,km/h
